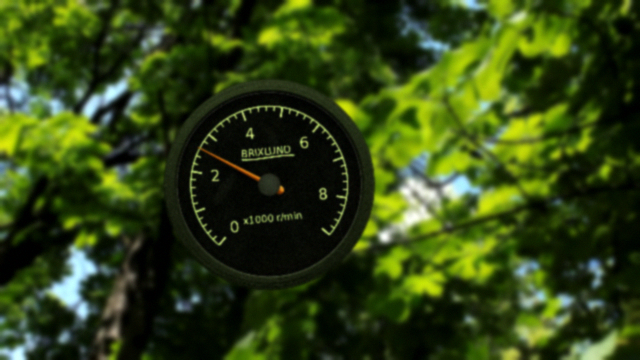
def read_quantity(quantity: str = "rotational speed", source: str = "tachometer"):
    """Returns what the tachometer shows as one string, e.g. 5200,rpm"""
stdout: 2600,rpm
